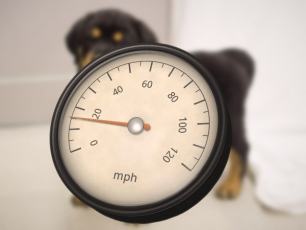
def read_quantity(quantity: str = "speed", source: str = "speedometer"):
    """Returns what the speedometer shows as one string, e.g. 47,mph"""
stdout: 15,mph
